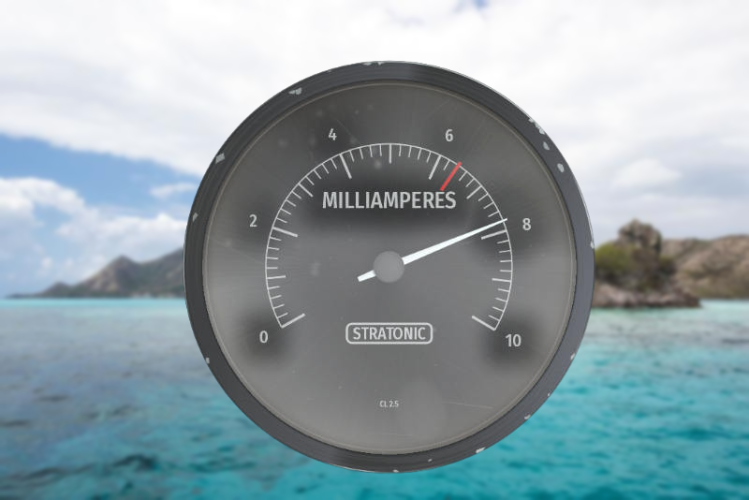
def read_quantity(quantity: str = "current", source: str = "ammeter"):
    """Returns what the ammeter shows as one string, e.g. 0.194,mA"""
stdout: 7.8,mA
